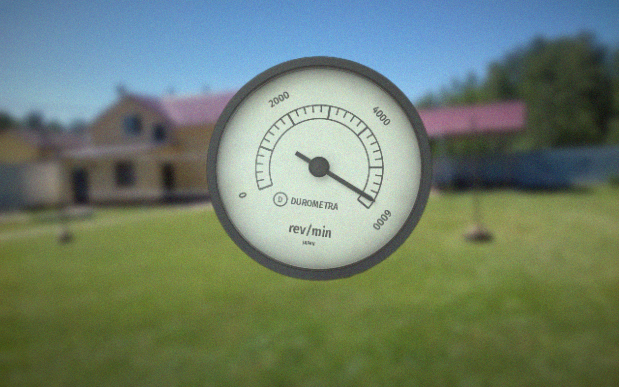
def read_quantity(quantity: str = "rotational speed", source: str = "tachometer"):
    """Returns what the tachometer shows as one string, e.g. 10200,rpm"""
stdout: 5800,rpm
